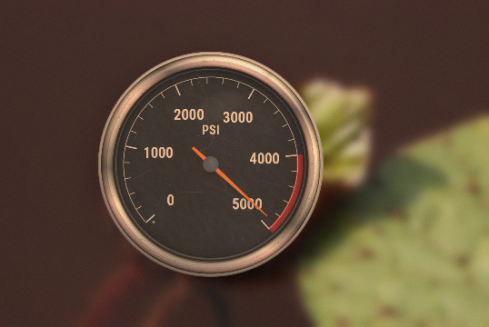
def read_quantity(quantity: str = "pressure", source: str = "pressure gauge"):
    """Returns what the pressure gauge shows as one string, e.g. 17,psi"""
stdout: 4900,psi
